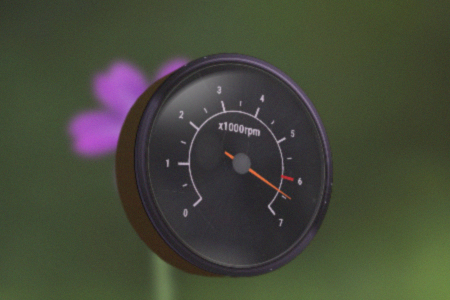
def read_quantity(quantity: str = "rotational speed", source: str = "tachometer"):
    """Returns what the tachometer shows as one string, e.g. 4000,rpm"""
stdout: 6500,rpm
